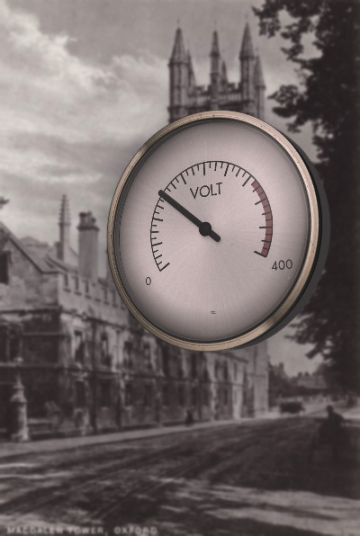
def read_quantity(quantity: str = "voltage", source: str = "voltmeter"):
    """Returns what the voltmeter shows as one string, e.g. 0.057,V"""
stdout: 120,V
